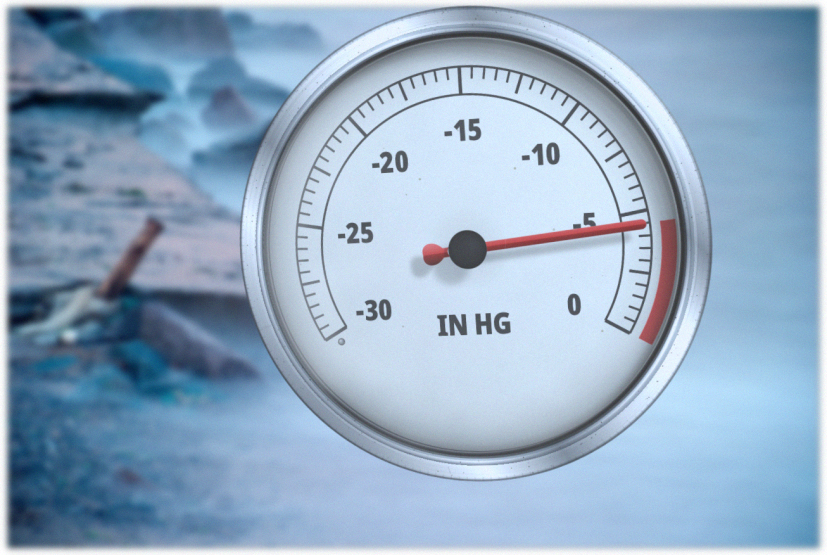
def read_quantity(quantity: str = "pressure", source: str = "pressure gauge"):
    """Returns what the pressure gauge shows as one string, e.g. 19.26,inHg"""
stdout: -4.5,inHg
